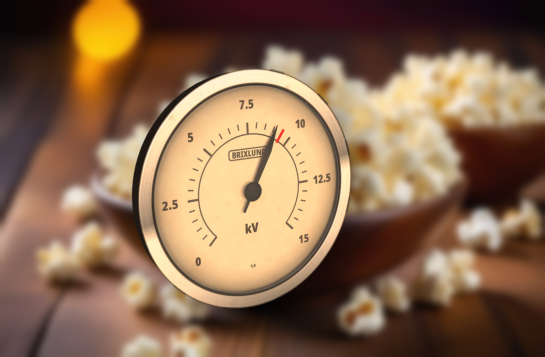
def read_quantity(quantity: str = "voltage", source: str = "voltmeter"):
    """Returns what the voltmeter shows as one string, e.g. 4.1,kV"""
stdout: 9,kV
